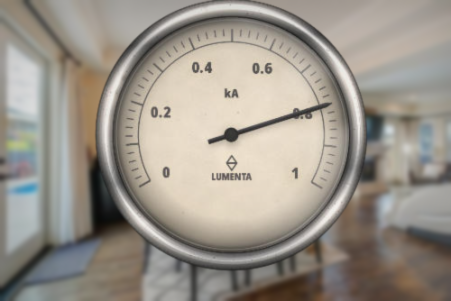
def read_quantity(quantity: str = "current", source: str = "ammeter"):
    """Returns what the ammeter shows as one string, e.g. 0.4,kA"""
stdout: 0.8,kA
